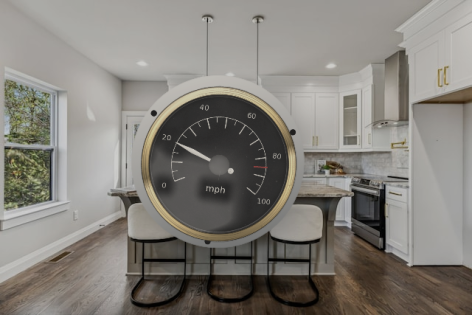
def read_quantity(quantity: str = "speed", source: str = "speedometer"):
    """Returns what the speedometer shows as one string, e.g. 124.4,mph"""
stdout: 20,mph
